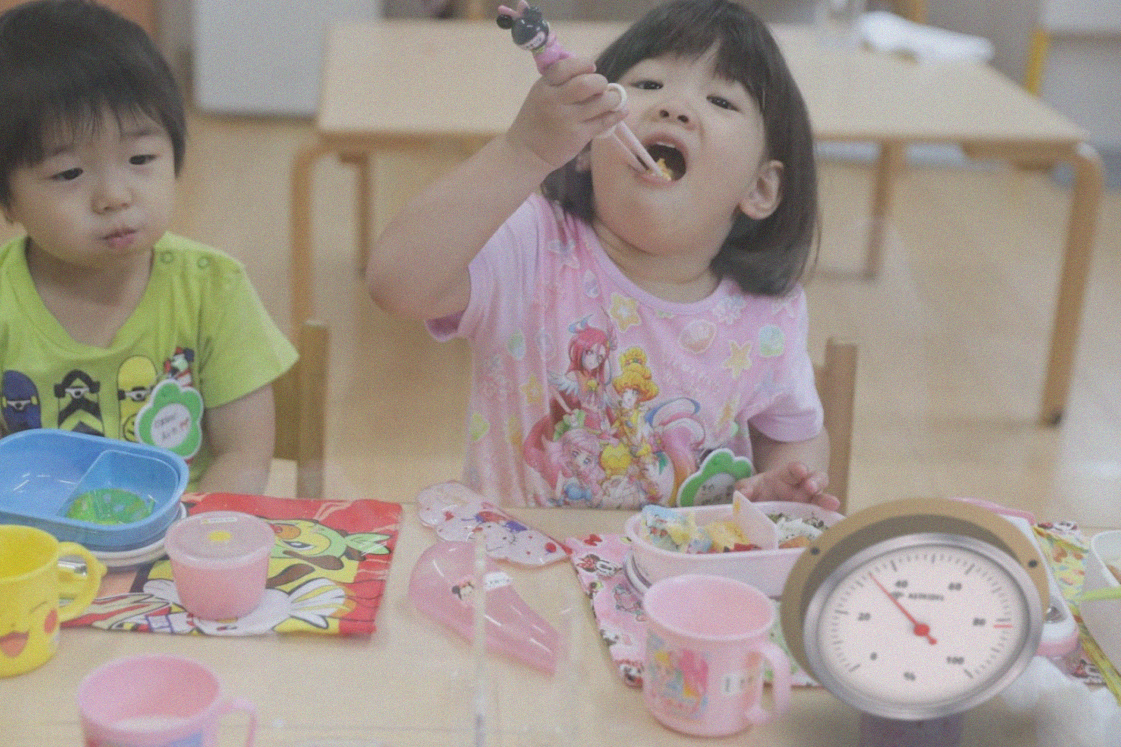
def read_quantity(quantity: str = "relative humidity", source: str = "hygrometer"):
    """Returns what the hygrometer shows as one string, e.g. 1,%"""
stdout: 34,%
